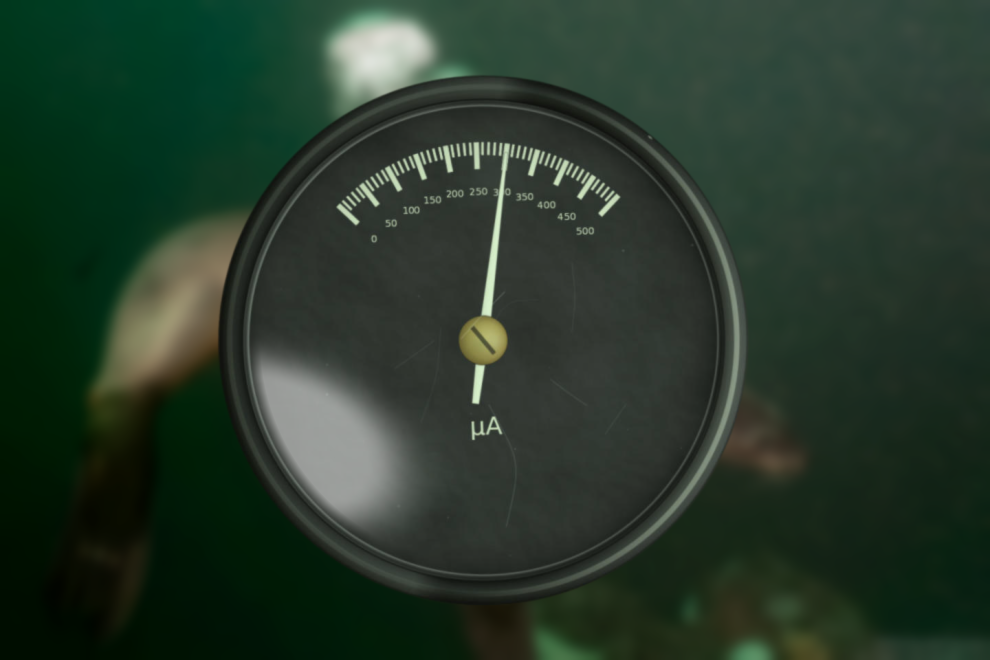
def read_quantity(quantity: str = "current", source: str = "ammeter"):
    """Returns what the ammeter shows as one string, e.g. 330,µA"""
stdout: 300,µA
